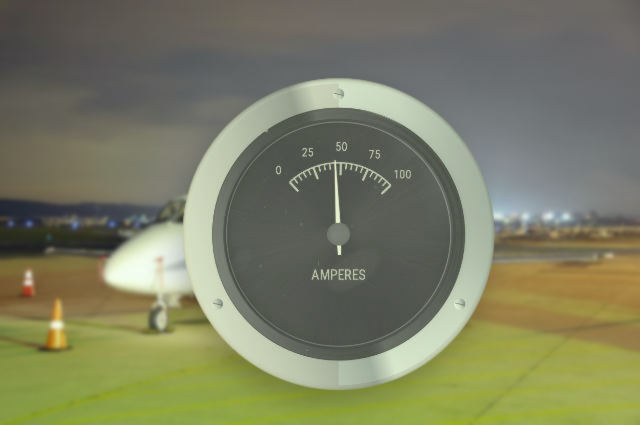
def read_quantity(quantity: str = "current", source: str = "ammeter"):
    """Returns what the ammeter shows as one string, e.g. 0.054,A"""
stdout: 45,A
